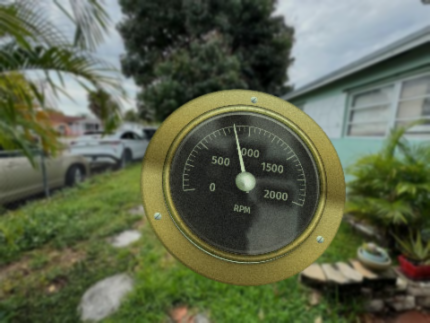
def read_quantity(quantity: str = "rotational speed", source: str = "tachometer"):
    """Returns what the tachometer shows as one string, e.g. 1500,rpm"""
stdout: 850,rpm
